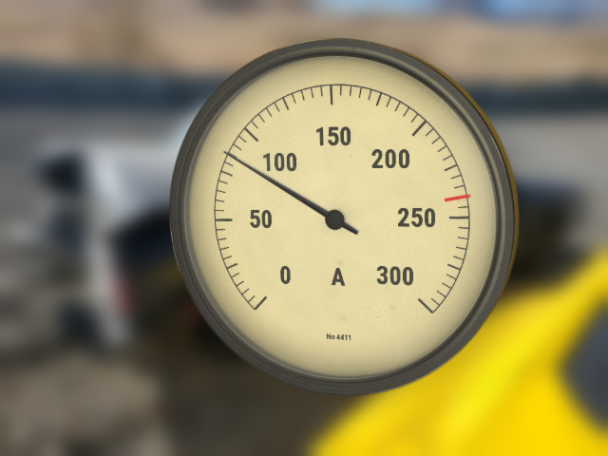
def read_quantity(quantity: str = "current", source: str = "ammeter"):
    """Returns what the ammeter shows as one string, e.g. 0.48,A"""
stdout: 85,A
